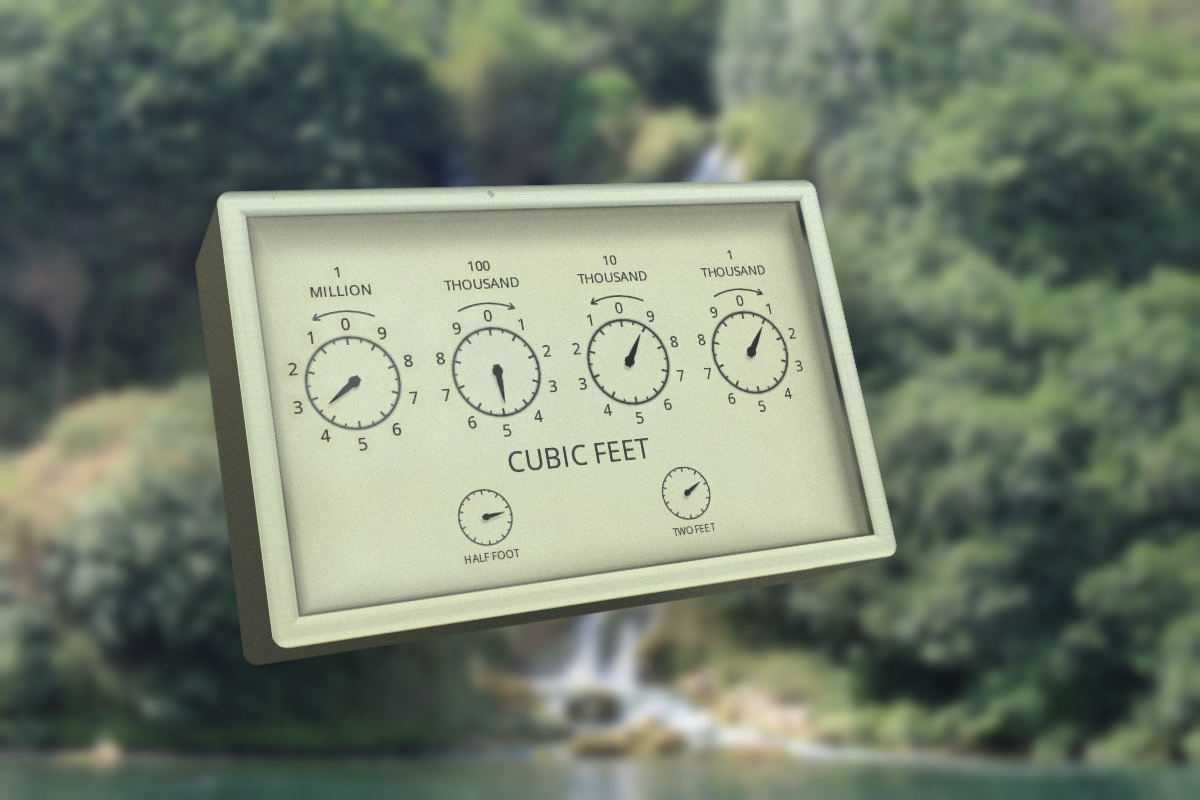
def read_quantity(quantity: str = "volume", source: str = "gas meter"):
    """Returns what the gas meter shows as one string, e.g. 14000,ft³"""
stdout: 349100,ft³
